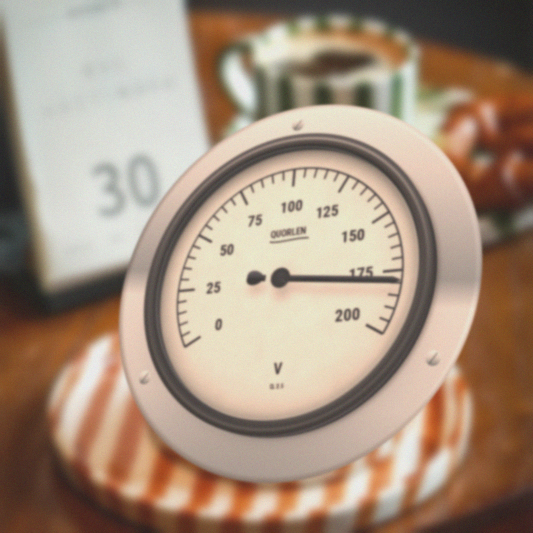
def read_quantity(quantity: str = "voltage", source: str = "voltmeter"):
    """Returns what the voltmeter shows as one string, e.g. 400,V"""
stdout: 180,V
